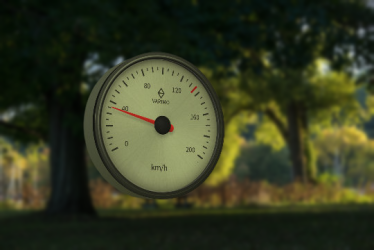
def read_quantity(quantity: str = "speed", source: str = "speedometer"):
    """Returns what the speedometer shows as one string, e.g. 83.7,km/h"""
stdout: 35,km/h
